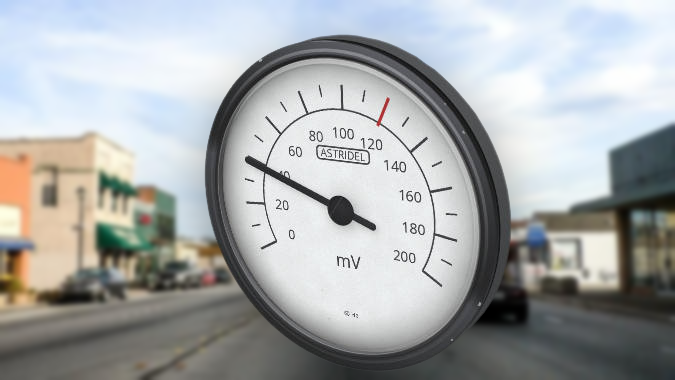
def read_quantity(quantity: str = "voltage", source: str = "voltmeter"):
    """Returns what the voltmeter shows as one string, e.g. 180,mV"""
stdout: 40,mV
